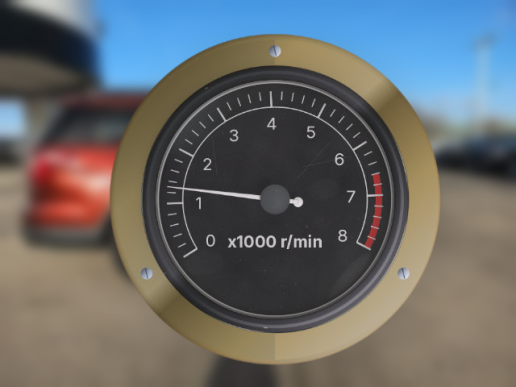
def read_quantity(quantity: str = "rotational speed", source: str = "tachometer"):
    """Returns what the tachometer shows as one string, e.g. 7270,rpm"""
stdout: 1300,rpm
